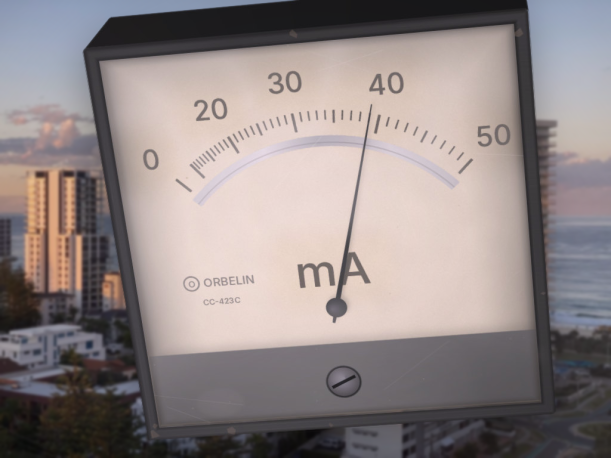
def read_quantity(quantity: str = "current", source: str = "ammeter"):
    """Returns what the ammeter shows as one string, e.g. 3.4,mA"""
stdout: 39,mA
